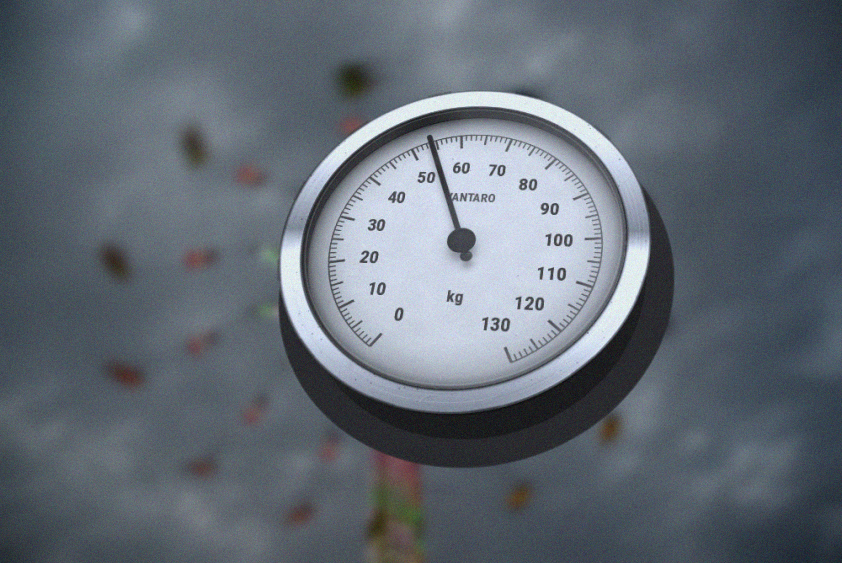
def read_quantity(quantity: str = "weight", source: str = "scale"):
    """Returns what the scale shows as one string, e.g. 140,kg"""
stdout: 54,kg
